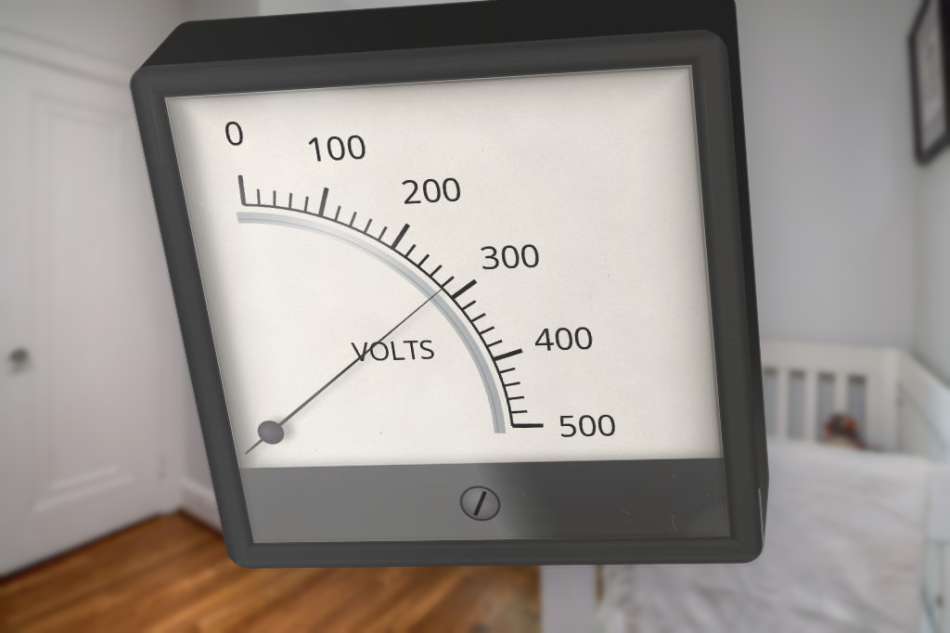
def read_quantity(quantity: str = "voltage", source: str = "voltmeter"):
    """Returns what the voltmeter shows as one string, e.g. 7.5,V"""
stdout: 280,V
